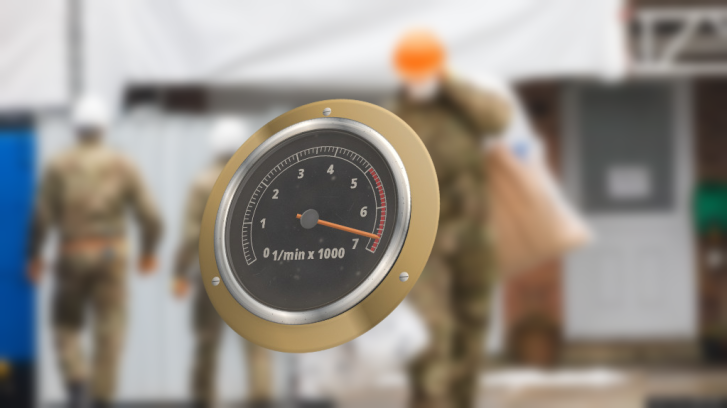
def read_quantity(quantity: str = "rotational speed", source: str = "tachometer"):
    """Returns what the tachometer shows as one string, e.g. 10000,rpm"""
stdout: 6700,rpm
